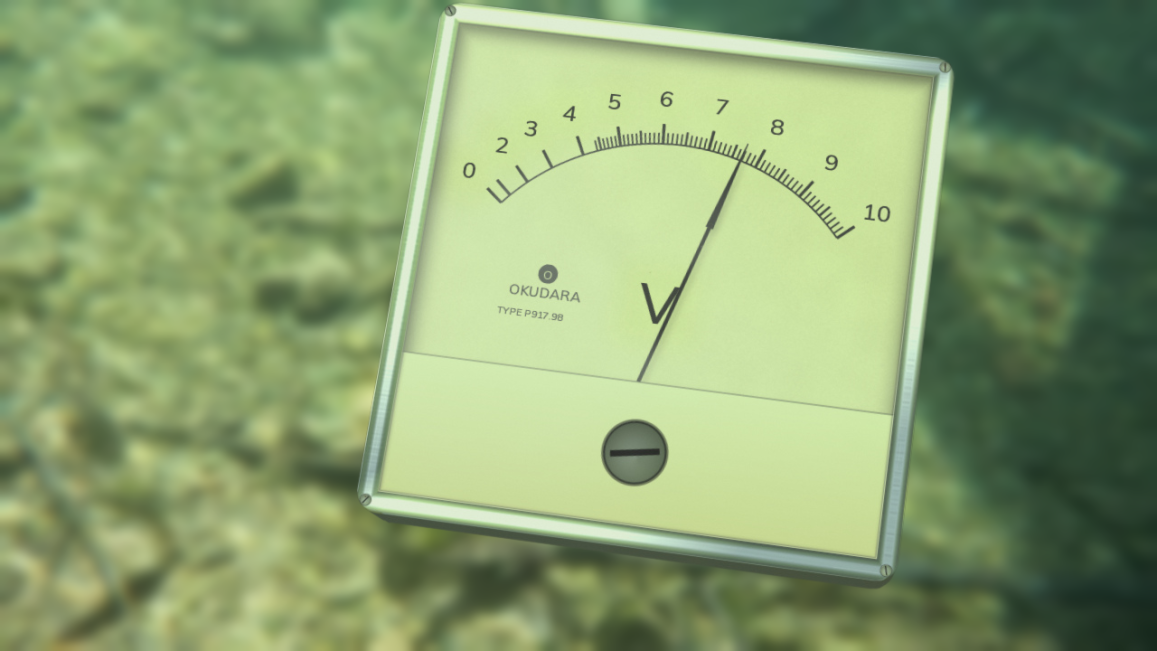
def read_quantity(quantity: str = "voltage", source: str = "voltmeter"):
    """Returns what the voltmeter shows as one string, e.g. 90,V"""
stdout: 7.7,V
